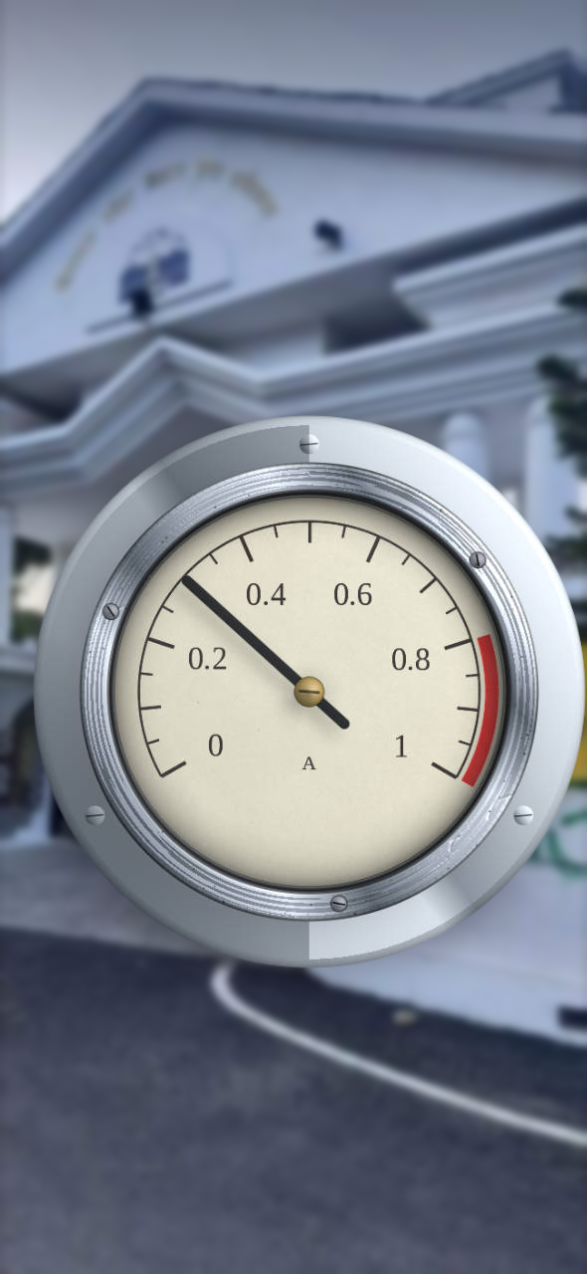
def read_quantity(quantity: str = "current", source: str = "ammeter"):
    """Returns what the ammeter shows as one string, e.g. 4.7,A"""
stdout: 0.3,A
